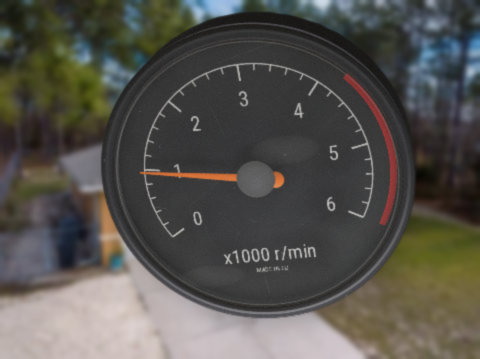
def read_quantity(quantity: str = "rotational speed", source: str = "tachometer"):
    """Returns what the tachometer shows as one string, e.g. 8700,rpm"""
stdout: 1000,rpm
